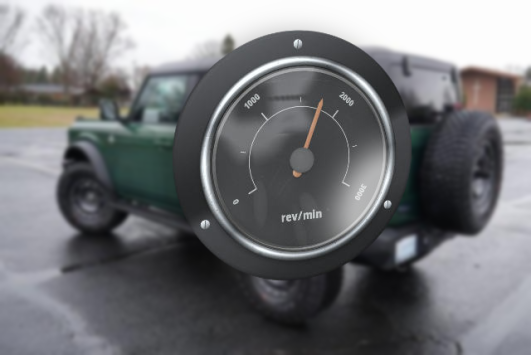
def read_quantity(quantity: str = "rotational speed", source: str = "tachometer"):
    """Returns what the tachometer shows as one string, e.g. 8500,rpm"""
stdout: 1750,rpm
